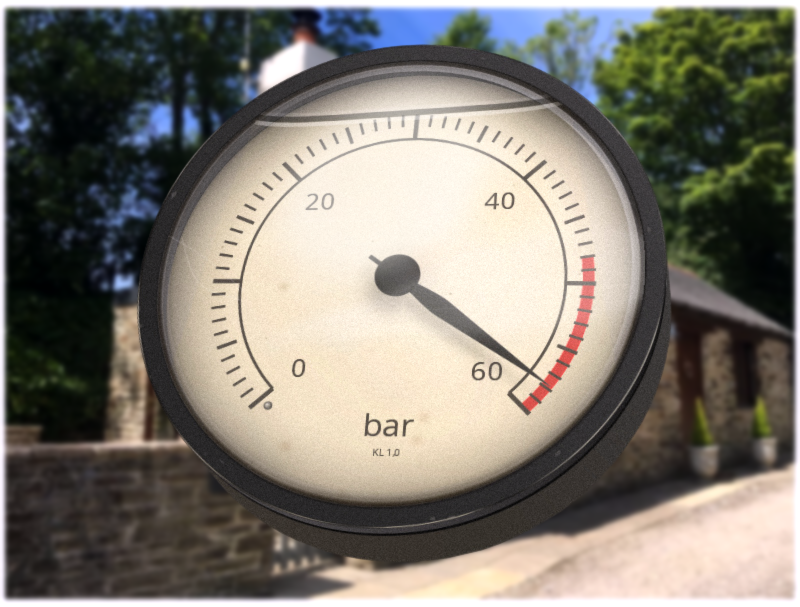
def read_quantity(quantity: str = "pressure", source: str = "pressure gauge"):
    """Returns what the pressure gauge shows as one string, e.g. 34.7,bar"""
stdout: 58,bar
